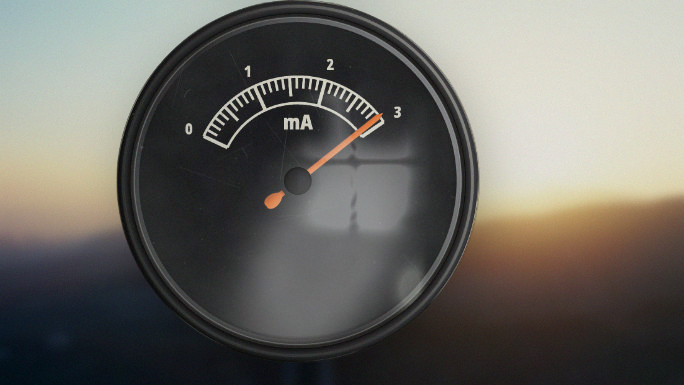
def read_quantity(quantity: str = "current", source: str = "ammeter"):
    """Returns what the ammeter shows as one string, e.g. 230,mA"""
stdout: 2.9,mA
